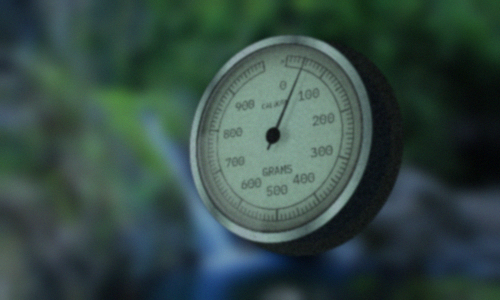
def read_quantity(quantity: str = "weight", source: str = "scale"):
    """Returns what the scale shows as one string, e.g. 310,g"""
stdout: 50,g
